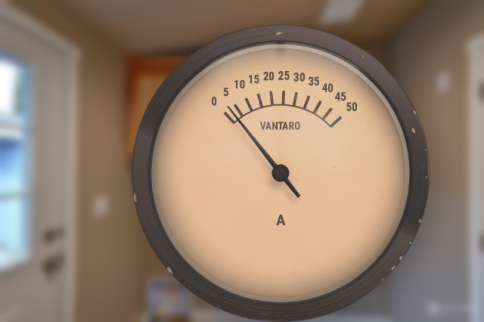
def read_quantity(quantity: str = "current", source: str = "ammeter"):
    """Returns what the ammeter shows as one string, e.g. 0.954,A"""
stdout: 2.5,A
